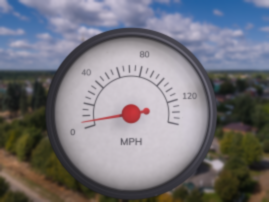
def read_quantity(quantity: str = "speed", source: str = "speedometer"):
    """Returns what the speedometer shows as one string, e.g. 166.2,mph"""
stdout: 5,mph
